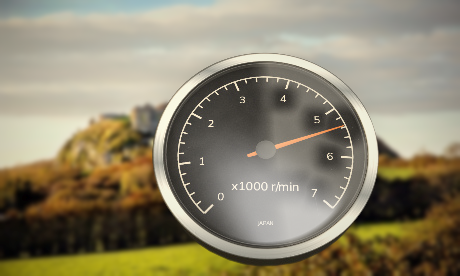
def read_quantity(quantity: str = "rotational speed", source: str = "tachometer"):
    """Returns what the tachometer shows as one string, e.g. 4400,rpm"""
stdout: 5400,rpm
